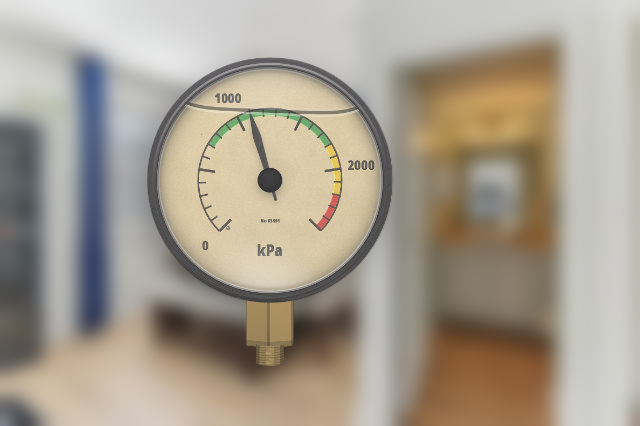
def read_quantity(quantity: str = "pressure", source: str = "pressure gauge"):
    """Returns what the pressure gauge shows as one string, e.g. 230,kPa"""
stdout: 1100,kPa
